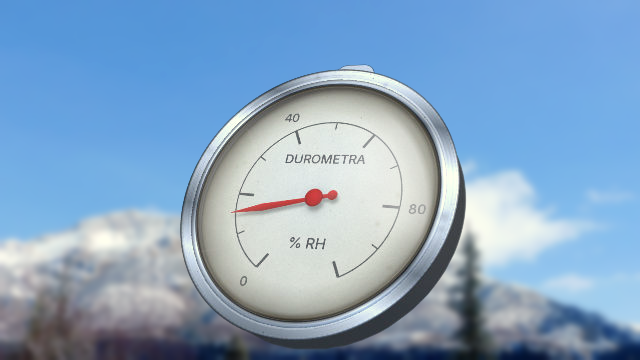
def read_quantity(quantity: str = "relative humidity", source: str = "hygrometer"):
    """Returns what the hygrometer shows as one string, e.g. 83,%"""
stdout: 15,%
